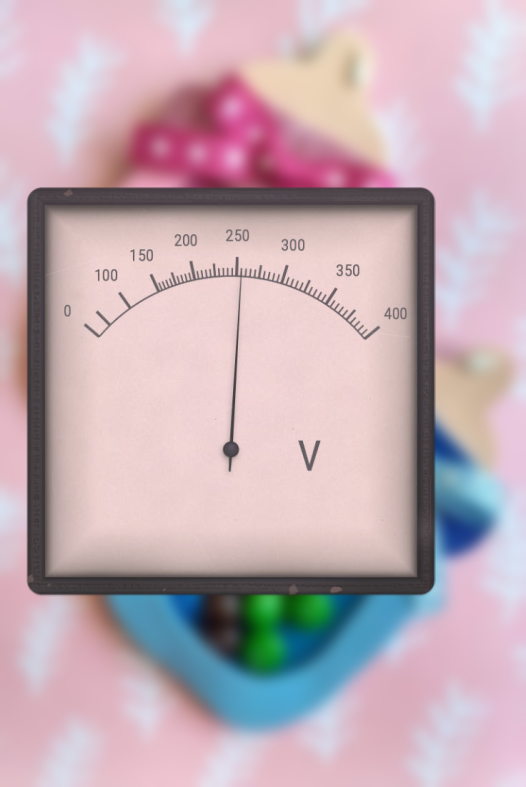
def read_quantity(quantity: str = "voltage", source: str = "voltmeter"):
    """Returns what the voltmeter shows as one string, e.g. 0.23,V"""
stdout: 255,V
